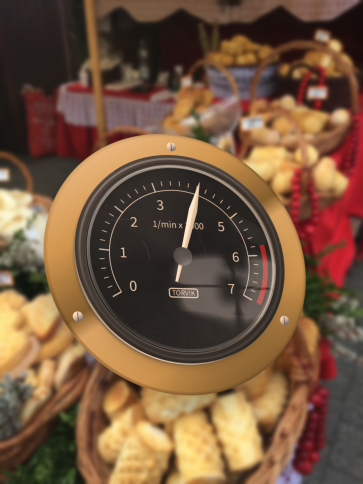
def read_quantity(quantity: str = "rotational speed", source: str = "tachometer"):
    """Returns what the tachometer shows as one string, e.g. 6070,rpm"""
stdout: 4000,rpm
